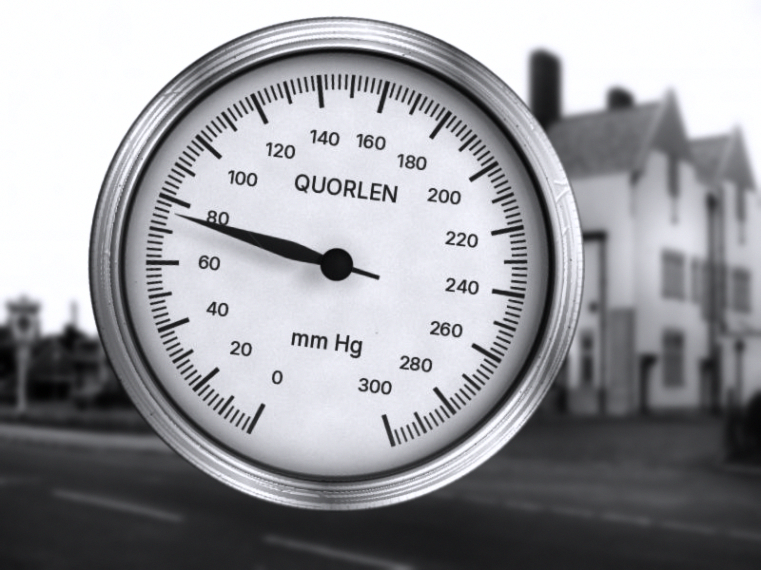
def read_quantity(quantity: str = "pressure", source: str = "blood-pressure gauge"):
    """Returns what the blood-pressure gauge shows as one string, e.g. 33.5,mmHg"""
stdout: 76,mmHg
